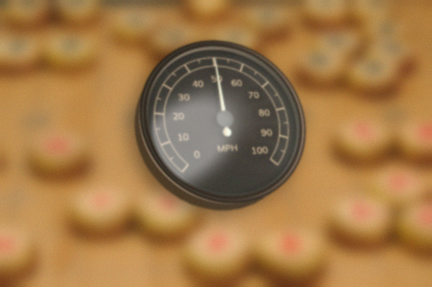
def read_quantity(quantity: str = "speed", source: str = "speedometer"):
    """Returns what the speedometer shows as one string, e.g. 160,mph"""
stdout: 50,mph
